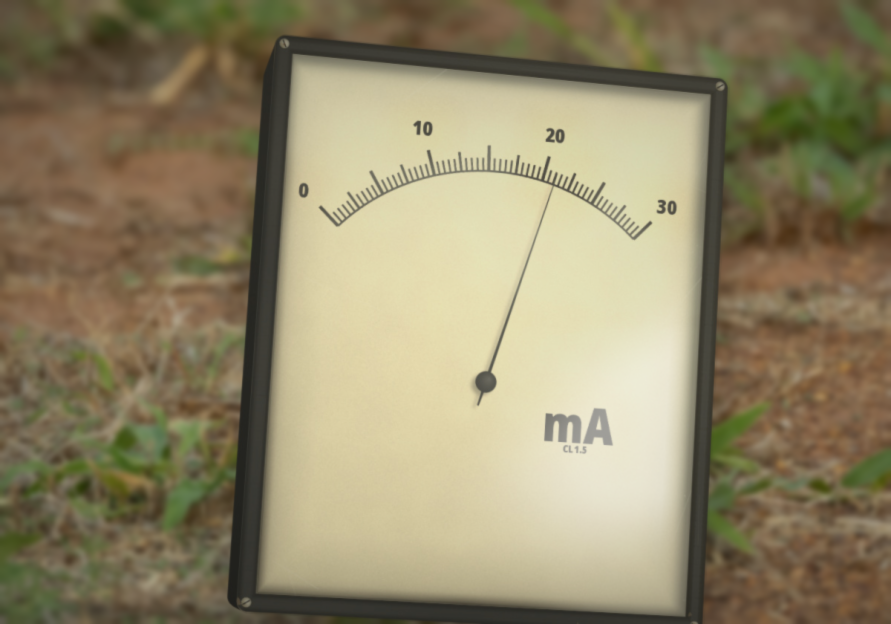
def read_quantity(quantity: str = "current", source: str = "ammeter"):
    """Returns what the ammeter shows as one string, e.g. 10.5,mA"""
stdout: 21,mA
